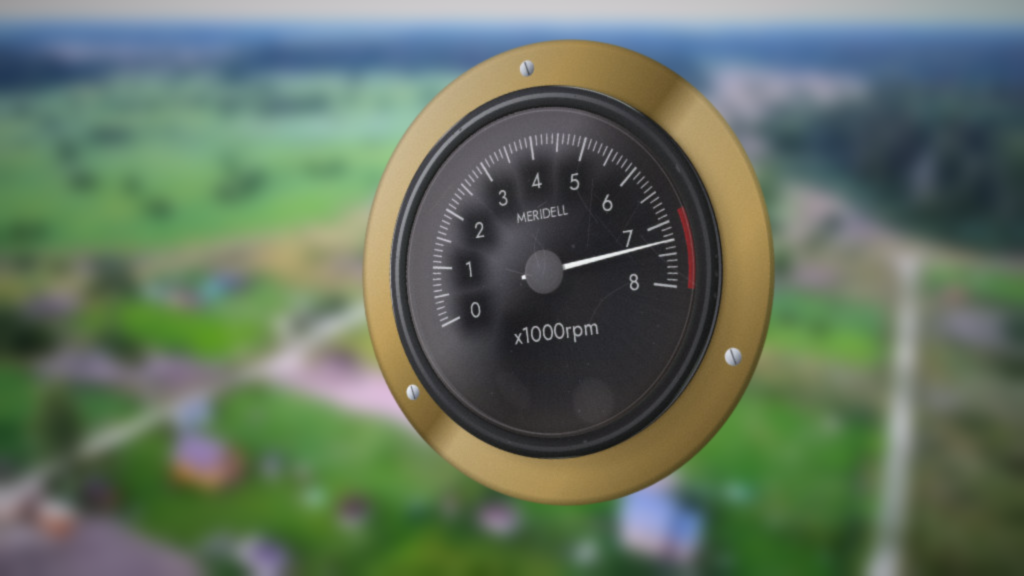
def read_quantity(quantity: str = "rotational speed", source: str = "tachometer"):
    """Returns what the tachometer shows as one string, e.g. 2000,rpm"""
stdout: 7300,rpm
